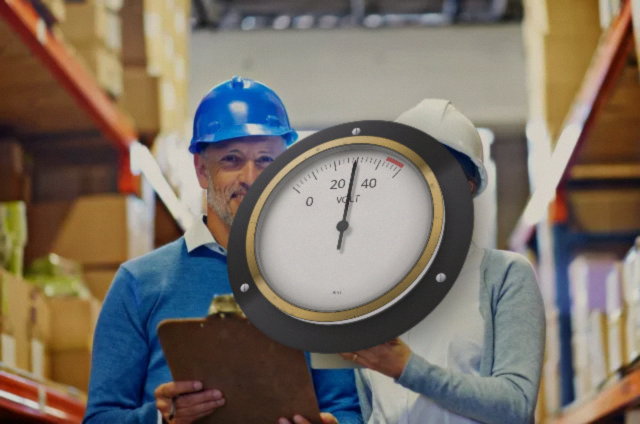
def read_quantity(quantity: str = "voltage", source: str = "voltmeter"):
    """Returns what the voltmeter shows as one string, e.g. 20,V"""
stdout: 30,V
